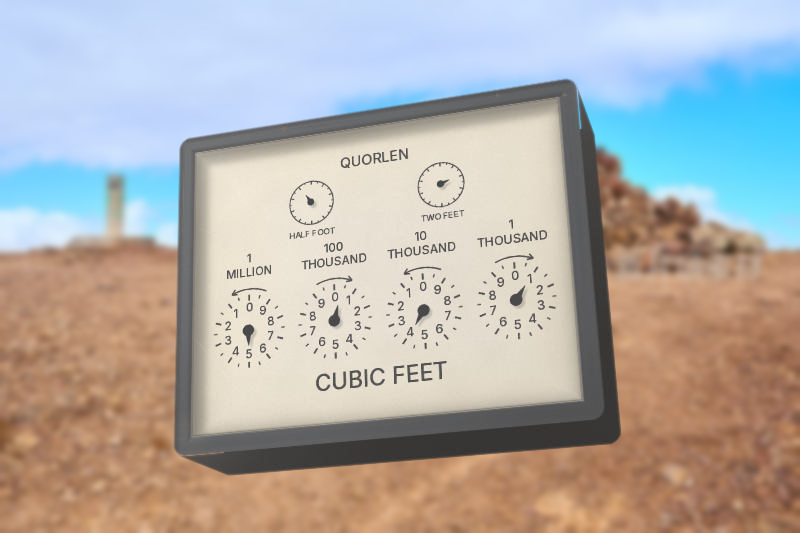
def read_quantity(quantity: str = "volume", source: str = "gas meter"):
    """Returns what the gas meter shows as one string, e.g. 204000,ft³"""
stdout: 504100,ft³
